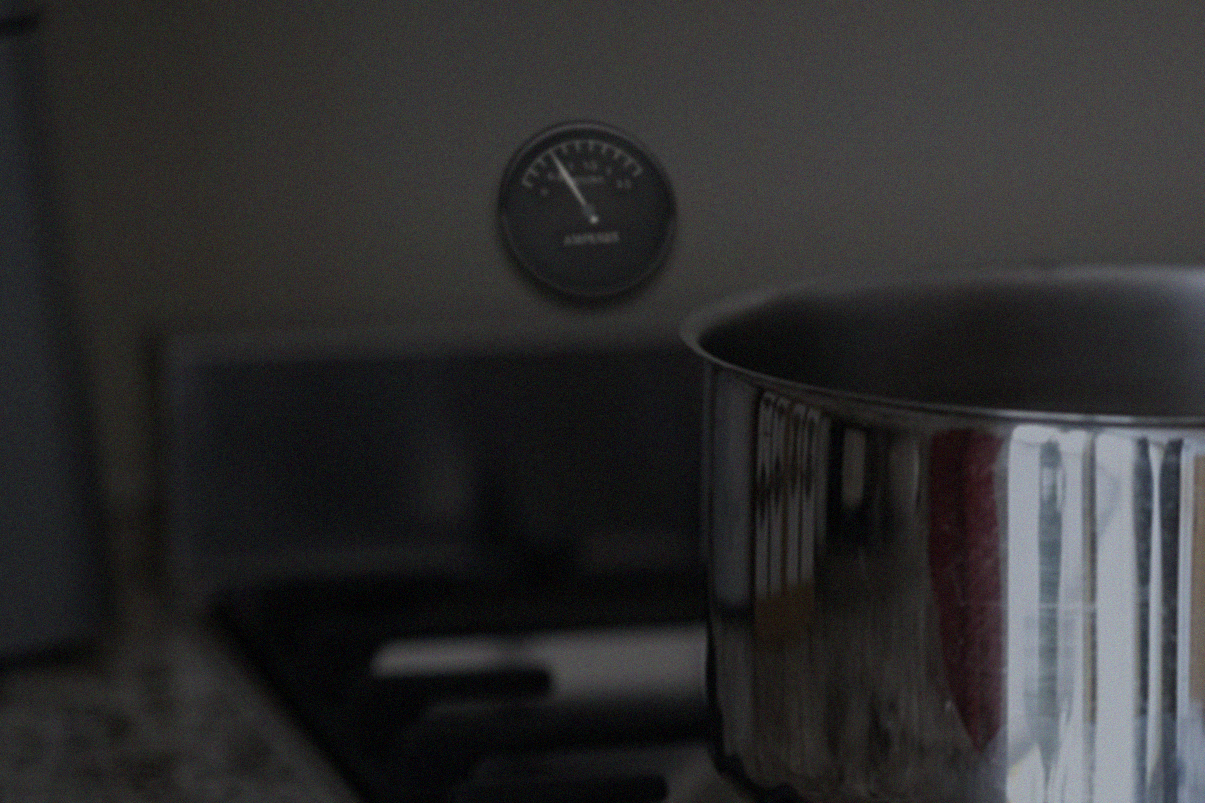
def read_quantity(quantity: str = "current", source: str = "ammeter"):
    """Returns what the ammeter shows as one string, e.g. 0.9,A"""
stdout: 0.75,A
